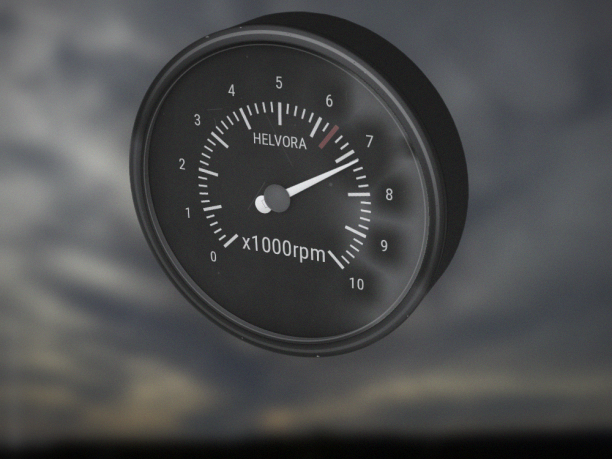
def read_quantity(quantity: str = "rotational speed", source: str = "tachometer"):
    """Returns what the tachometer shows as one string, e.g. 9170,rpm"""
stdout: 7200,rpm
